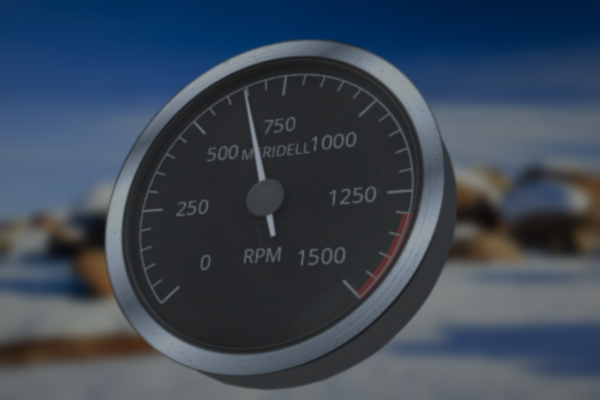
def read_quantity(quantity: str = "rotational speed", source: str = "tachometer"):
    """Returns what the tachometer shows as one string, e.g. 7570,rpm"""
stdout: 650,rpm
